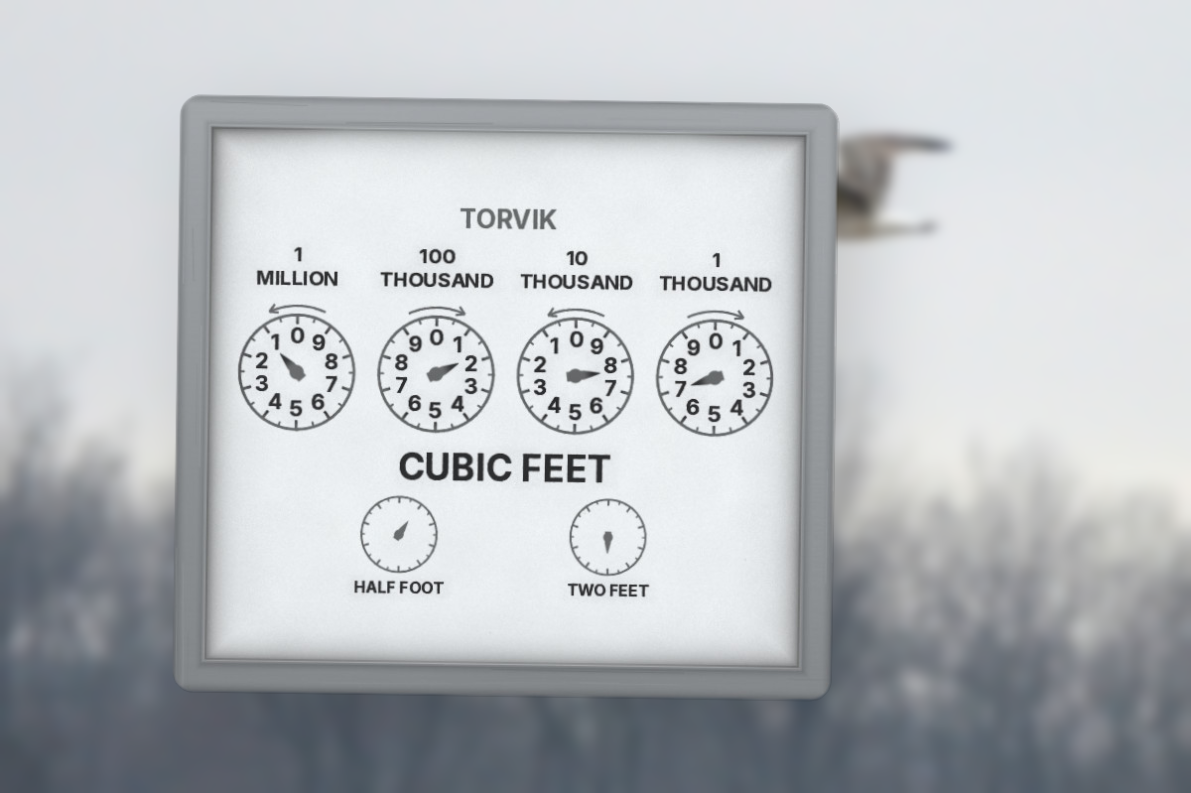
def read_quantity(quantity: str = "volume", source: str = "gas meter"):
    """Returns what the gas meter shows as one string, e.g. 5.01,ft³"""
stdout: 117700,ft³
